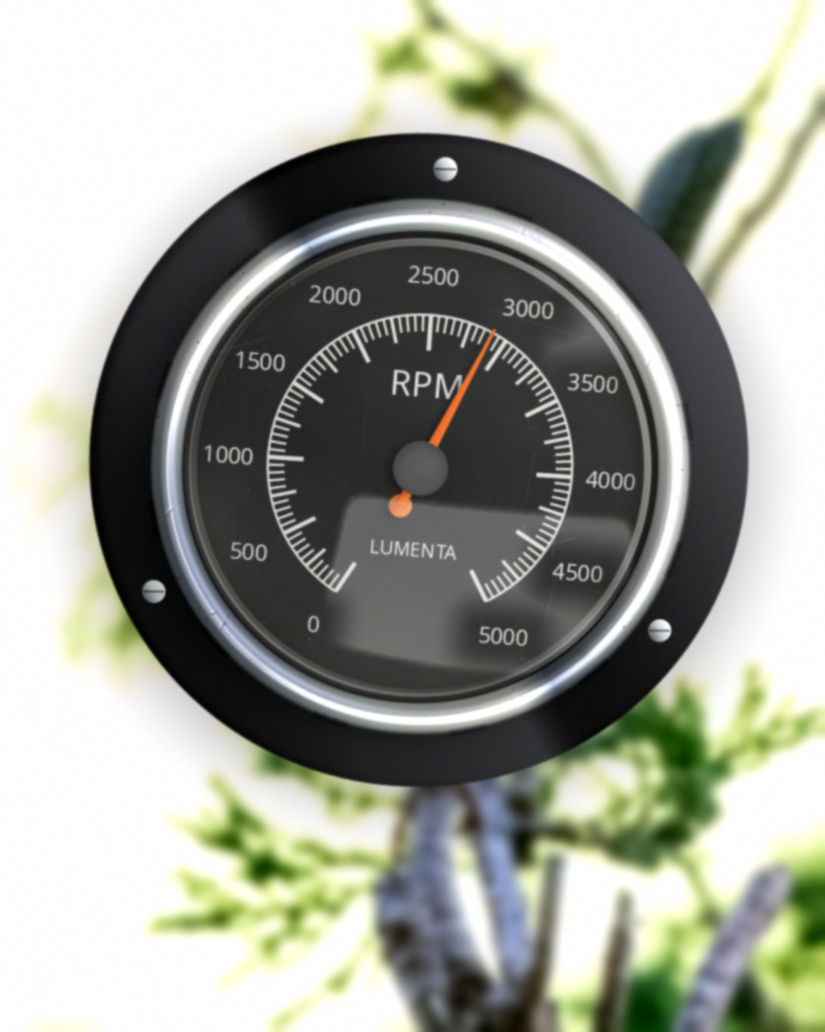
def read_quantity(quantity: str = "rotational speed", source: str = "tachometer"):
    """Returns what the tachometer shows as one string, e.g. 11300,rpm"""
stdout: 2900,rpm
